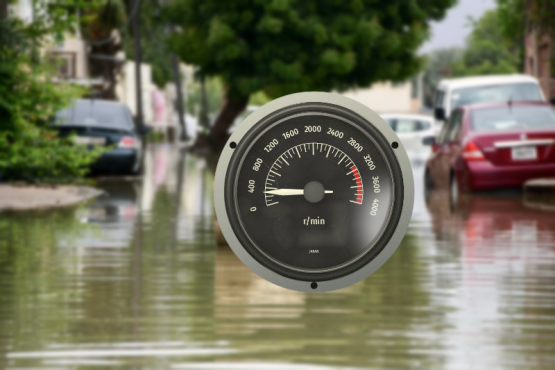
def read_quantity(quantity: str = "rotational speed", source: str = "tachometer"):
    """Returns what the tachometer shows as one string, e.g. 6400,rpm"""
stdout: 300,rpm
